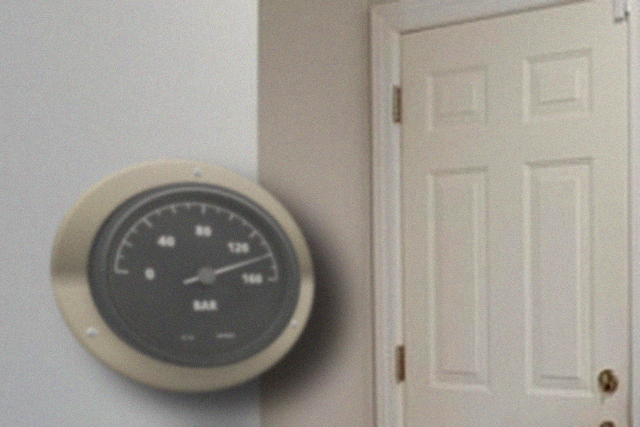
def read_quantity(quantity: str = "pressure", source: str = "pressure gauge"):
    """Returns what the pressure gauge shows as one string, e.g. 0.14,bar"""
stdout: 140,bar
